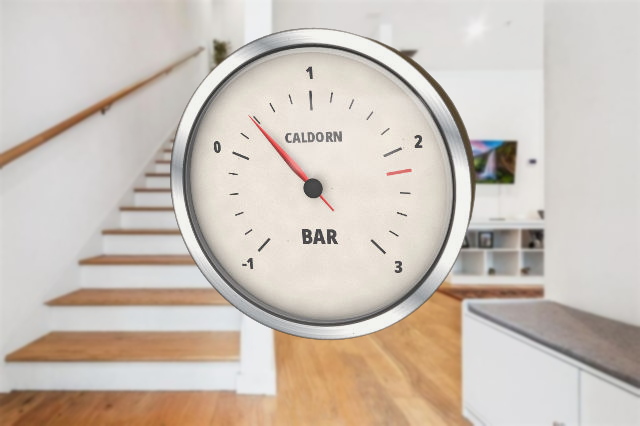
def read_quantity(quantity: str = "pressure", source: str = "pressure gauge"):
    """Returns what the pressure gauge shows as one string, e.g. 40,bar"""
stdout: 0.4,bar
